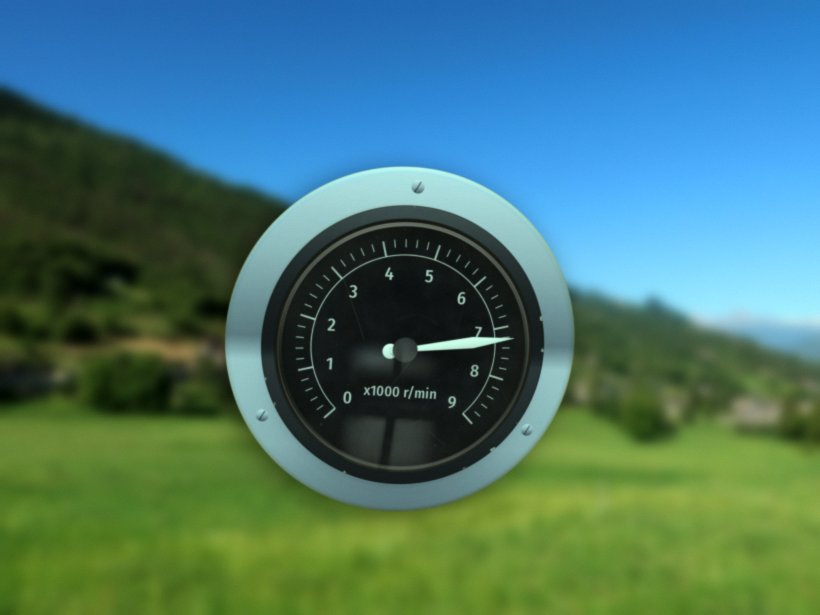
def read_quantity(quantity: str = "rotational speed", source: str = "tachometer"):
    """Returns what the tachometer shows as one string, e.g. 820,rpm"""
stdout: 7200,rpm
